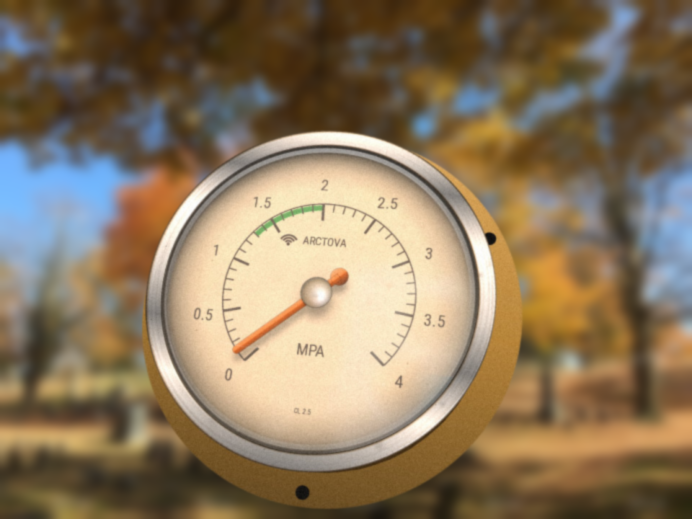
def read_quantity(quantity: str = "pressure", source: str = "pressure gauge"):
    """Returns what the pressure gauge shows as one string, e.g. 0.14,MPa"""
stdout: 0.1,MPa
